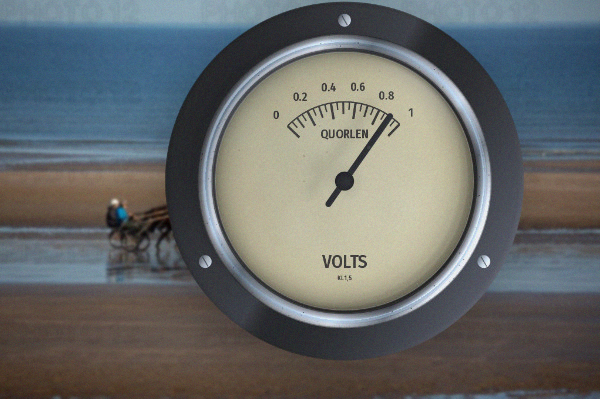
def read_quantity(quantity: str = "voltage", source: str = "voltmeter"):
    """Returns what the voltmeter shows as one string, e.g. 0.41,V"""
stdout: 0.9,V
